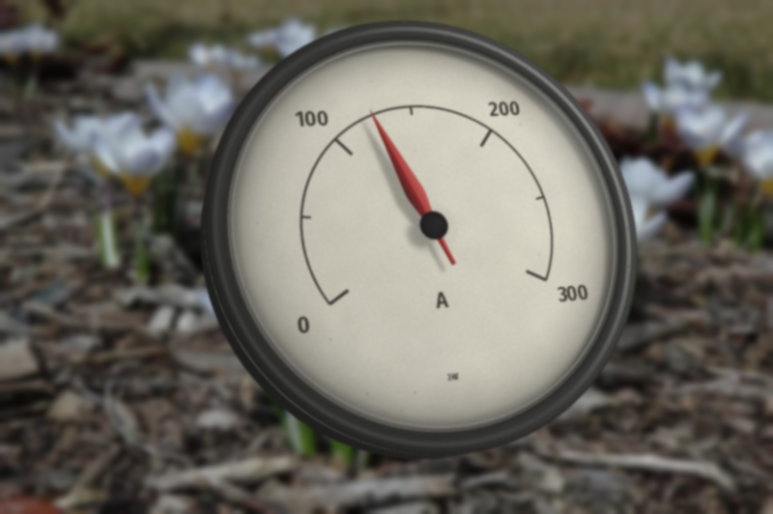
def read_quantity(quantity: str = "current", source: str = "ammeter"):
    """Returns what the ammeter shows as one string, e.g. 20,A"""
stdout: 125,A
